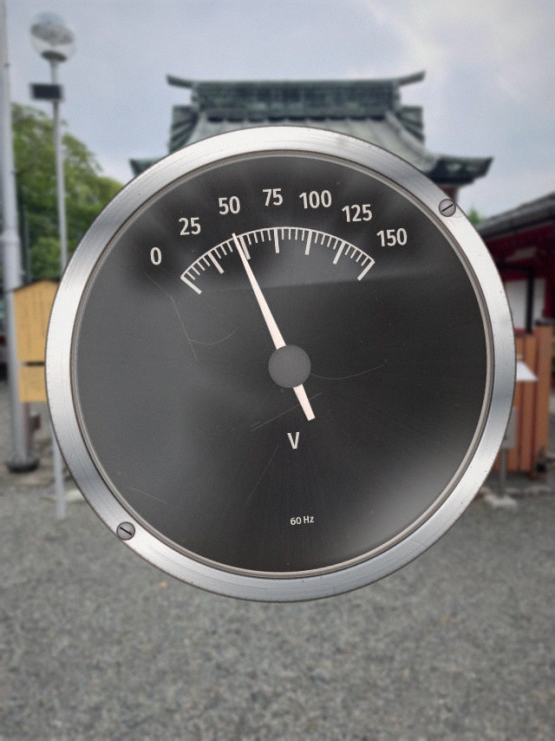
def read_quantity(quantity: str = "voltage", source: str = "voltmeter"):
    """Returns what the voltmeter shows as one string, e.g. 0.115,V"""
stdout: 45,V
